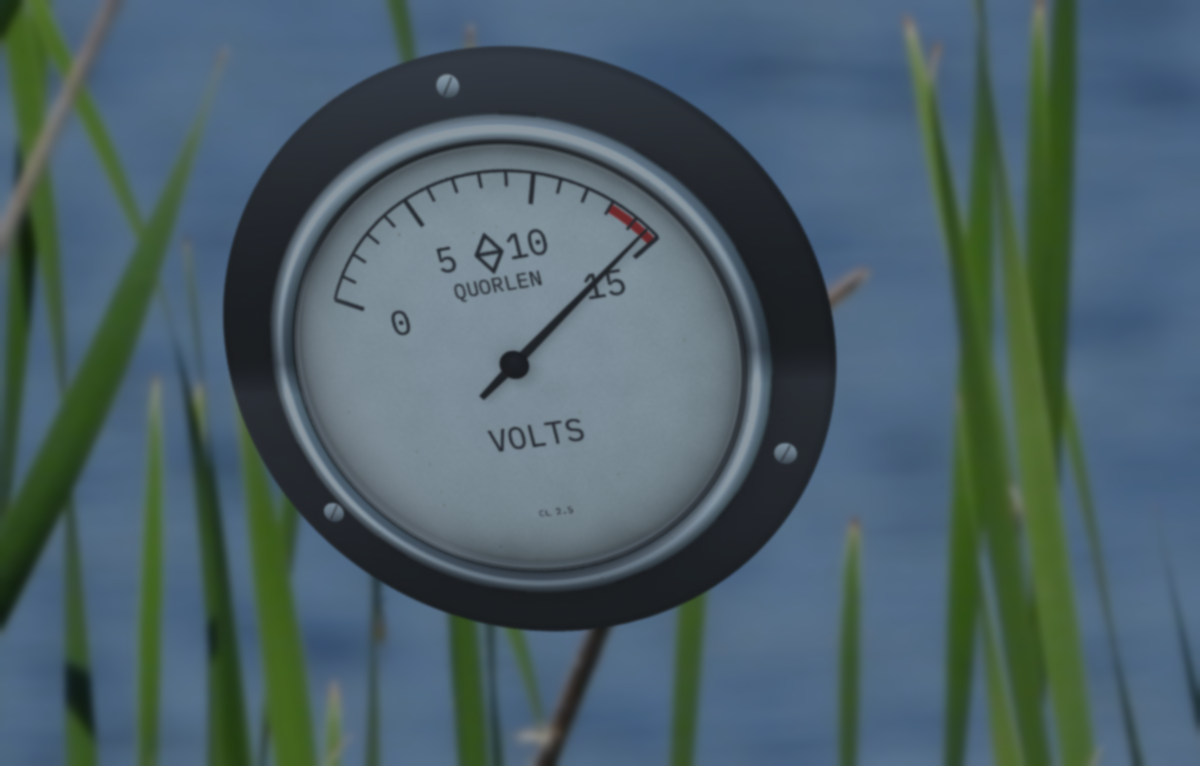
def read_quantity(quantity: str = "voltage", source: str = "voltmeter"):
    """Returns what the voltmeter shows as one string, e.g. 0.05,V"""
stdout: 14.5,V
